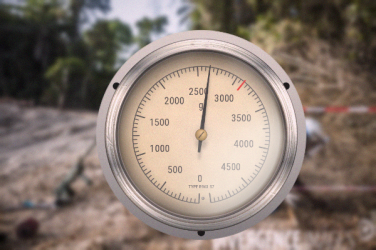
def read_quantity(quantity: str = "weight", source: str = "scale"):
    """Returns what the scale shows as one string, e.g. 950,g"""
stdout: 2650,g
